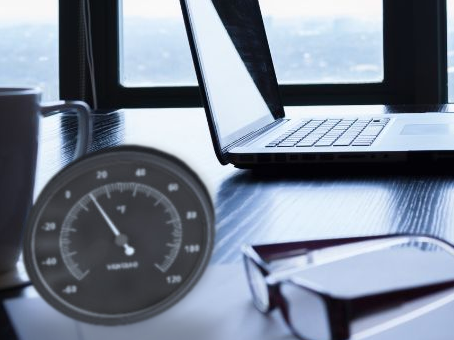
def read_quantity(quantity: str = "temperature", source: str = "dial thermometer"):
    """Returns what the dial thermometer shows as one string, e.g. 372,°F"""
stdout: 10,°F
